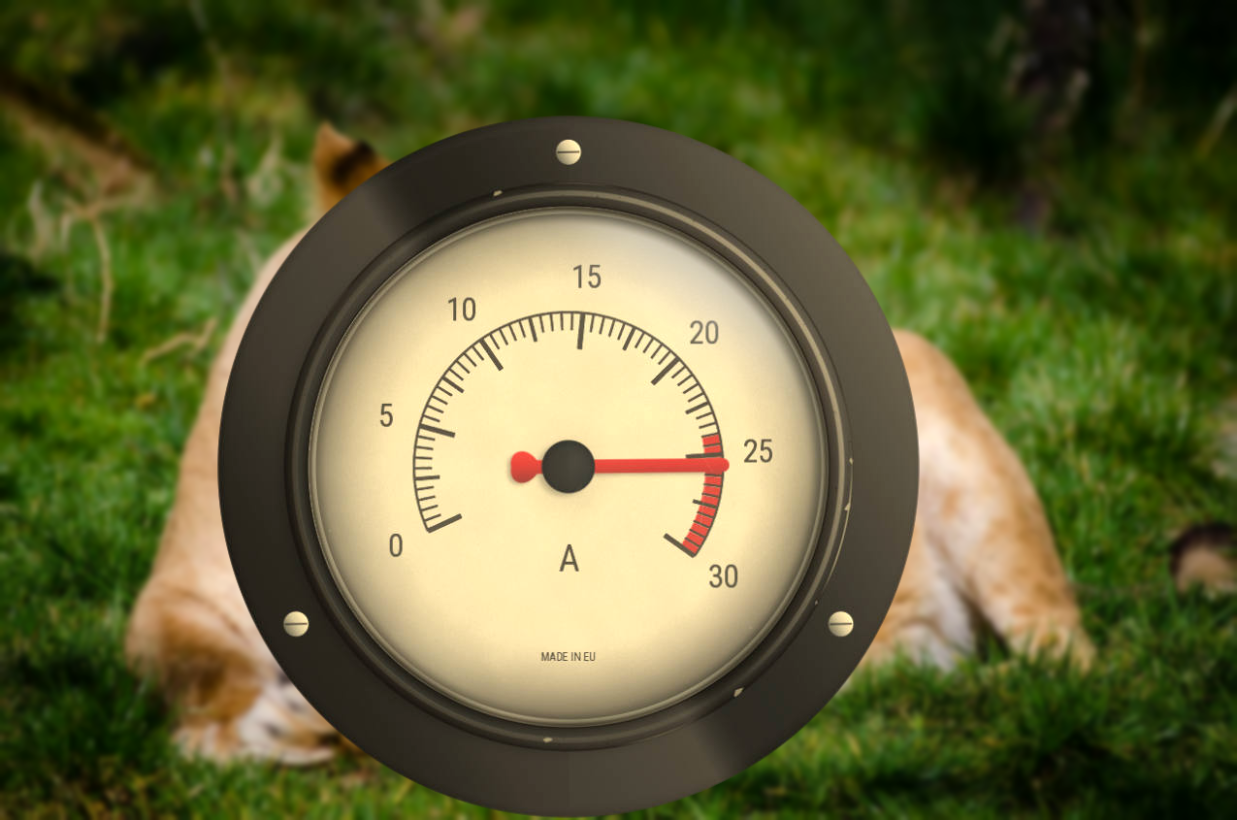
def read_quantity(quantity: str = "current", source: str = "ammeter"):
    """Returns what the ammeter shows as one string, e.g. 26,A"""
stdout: 25.5,A
